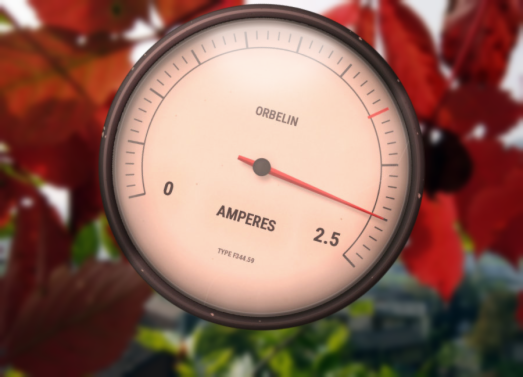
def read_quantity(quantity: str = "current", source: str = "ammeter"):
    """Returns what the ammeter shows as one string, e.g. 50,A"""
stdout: 2.25,A
